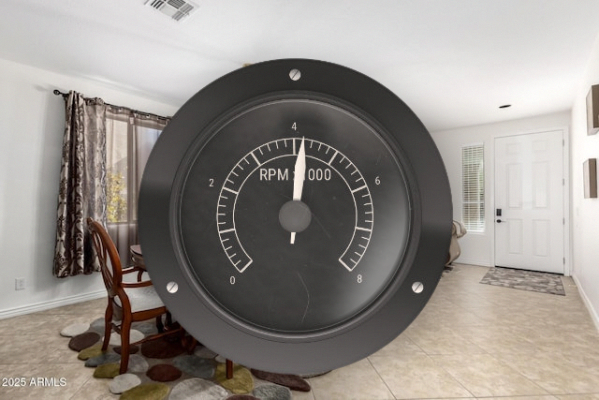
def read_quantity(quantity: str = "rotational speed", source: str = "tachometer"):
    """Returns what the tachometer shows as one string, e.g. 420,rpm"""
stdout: 4200,rpm
